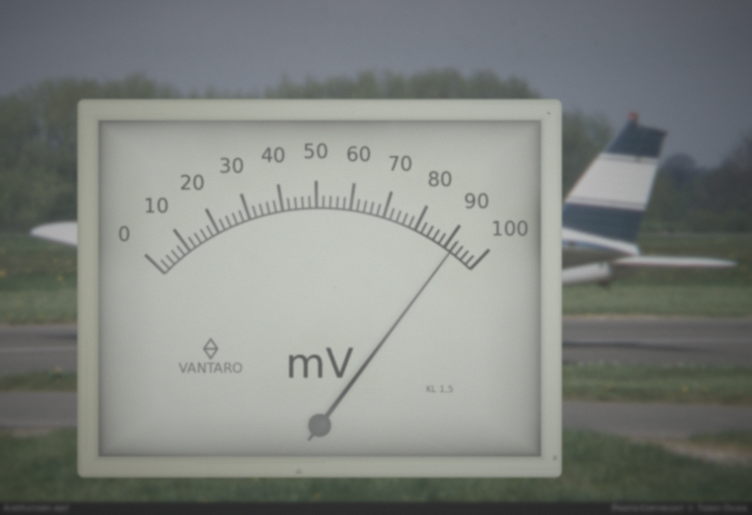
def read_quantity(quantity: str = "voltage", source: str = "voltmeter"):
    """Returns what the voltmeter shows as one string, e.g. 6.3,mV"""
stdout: 92,mV
